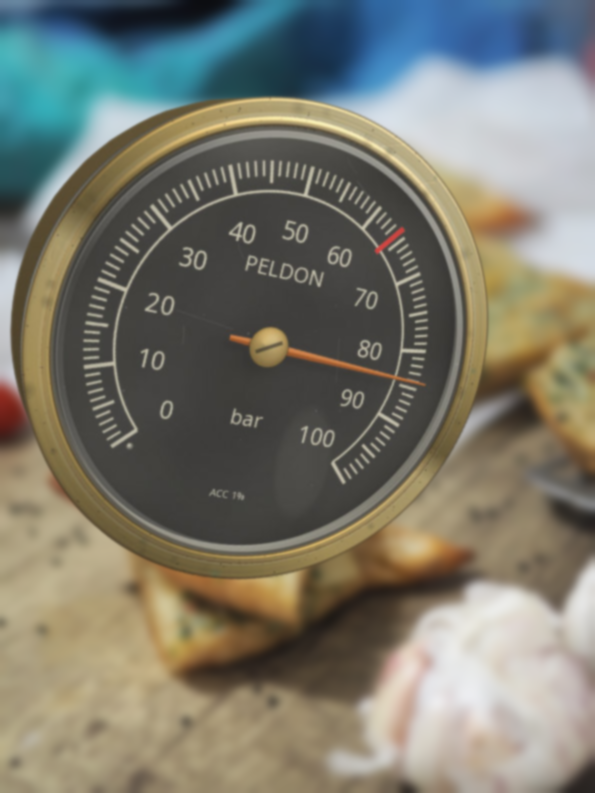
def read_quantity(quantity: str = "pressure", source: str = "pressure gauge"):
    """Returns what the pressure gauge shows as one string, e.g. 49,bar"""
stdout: 84,bar
